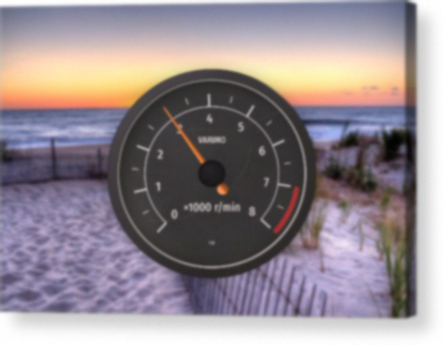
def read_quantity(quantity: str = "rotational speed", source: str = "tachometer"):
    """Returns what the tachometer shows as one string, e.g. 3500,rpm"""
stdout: 3000,rpm
